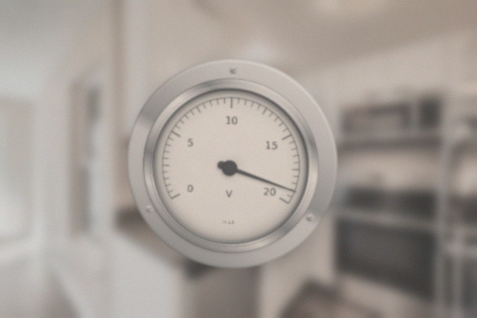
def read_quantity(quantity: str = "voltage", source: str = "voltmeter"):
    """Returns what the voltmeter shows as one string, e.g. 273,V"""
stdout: 19,V
